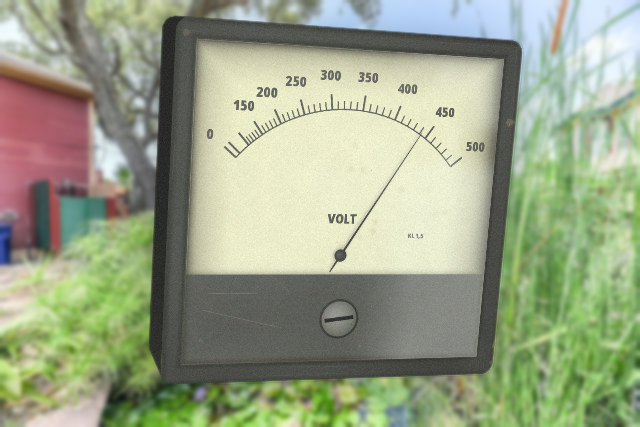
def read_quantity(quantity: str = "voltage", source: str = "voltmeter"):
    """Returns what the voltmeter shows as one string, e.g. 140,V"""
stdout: 440,V
